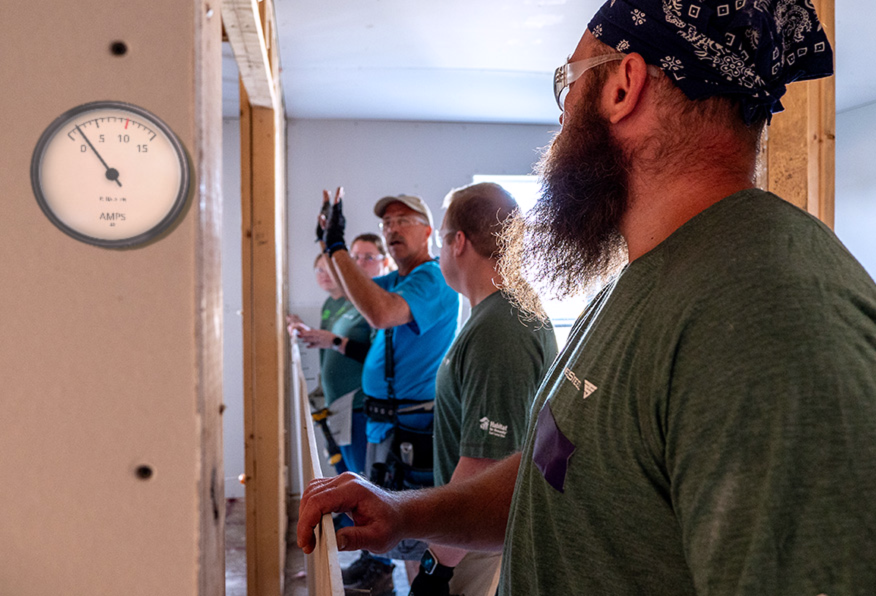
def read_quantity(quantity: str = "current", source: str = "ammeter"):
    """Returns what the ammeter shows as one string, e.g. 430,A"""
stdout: 2,A
